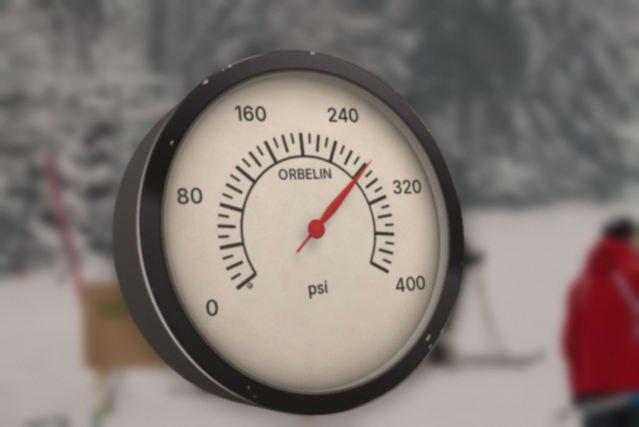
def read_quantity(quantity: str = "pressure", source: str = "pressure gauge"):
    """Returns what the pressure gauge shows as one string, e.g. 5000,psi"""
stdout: 280,psi
